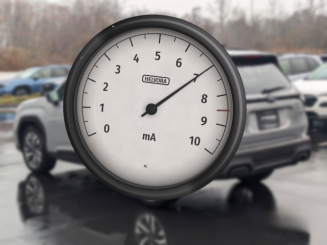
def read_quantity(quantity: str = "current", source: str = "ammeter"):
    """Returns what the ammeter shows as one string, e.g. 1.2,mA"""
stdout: 7,mA
